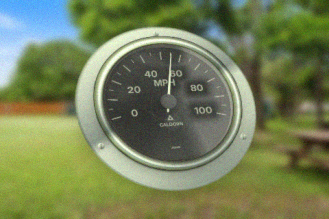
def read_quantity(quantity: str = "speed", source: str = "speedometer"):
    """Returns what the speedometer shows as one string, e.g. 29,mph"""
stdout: 55,mph
